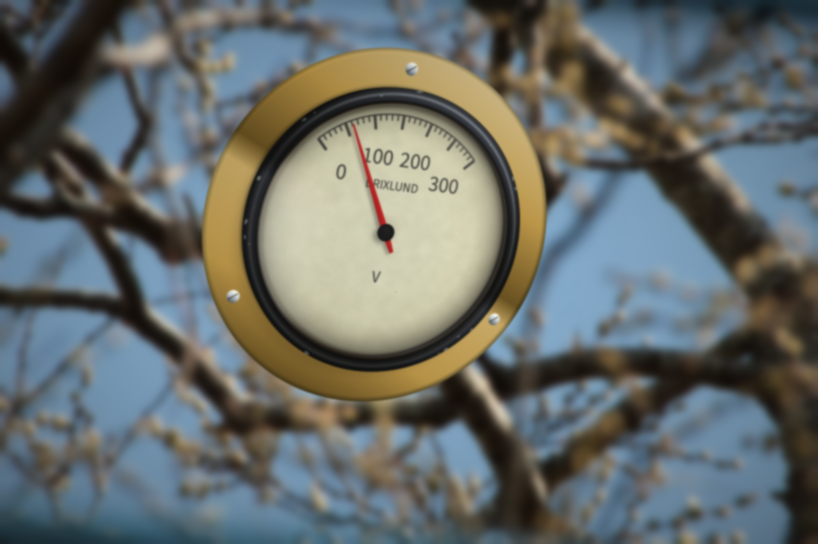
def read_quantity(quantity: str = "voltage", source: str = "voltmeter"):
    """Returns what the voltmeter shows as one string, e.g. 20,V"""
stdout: 60,V
